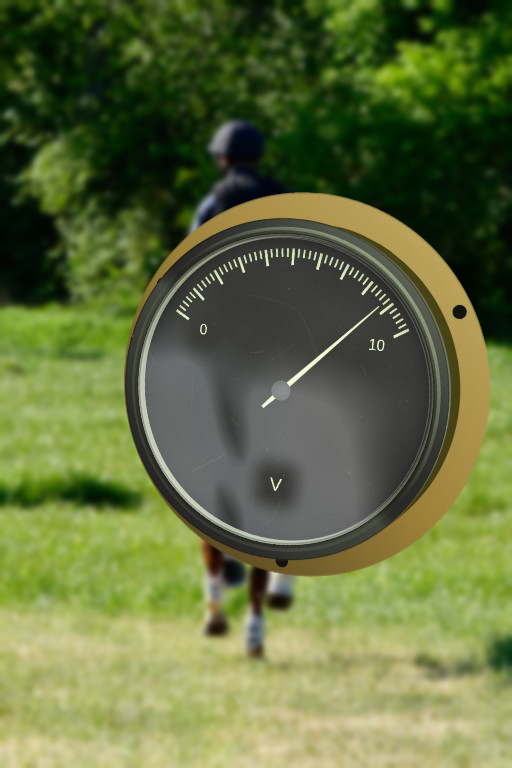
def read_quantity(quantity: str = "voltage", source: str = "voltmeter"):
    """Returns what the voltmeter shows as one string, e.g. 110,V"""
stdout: 8.8,V
